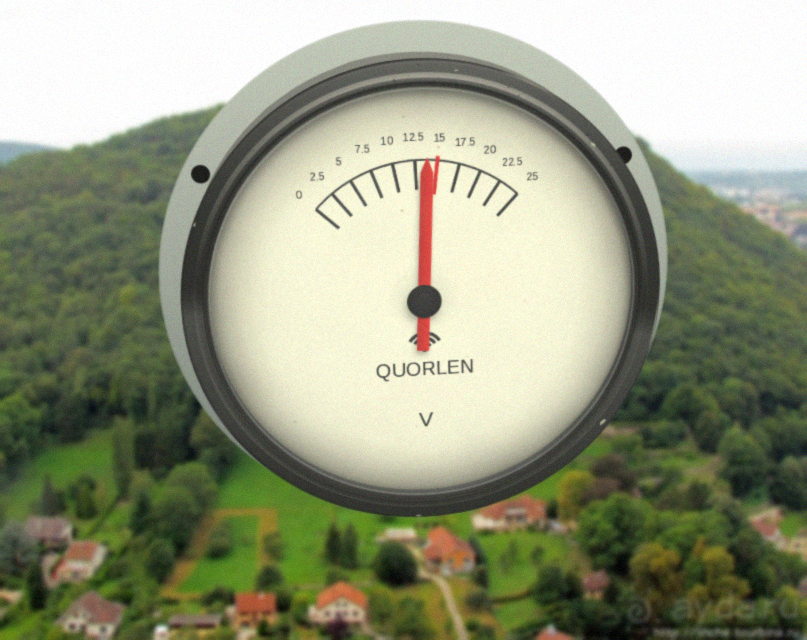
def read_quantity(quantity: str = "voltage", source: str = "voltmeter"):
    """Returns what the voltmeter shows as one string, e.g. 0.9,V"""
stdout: 13.75,V
